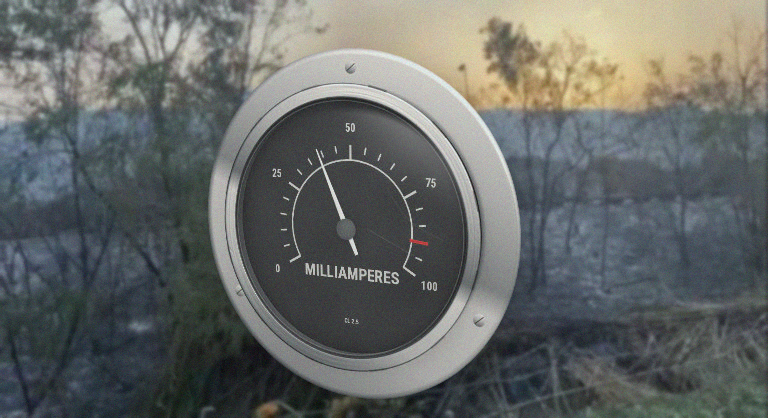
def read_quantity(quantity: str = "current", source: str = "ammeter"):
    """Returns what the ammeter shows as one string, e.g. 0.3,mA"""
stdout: 40,mA
